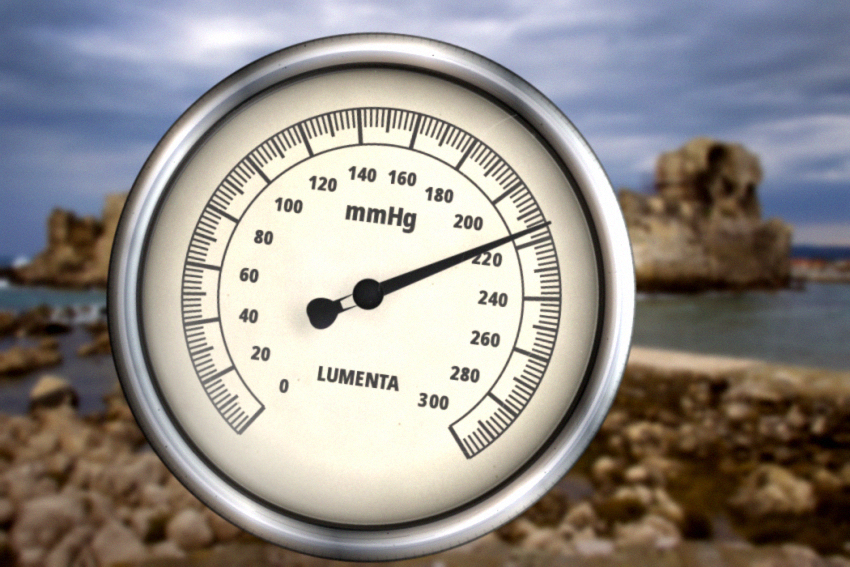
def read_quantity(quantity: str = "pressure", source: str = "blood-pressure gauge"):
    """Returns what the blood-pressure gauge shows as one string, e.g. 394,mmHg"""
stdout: 216,mmHg
